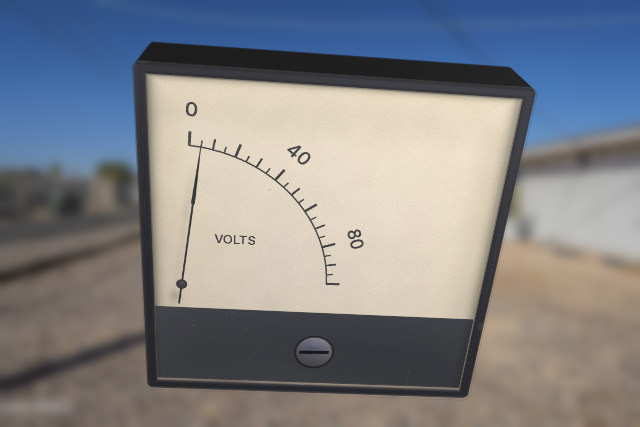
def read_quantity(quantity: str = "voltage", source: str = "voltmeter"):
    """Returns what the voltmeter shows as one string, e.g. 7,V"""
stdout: 5,V
